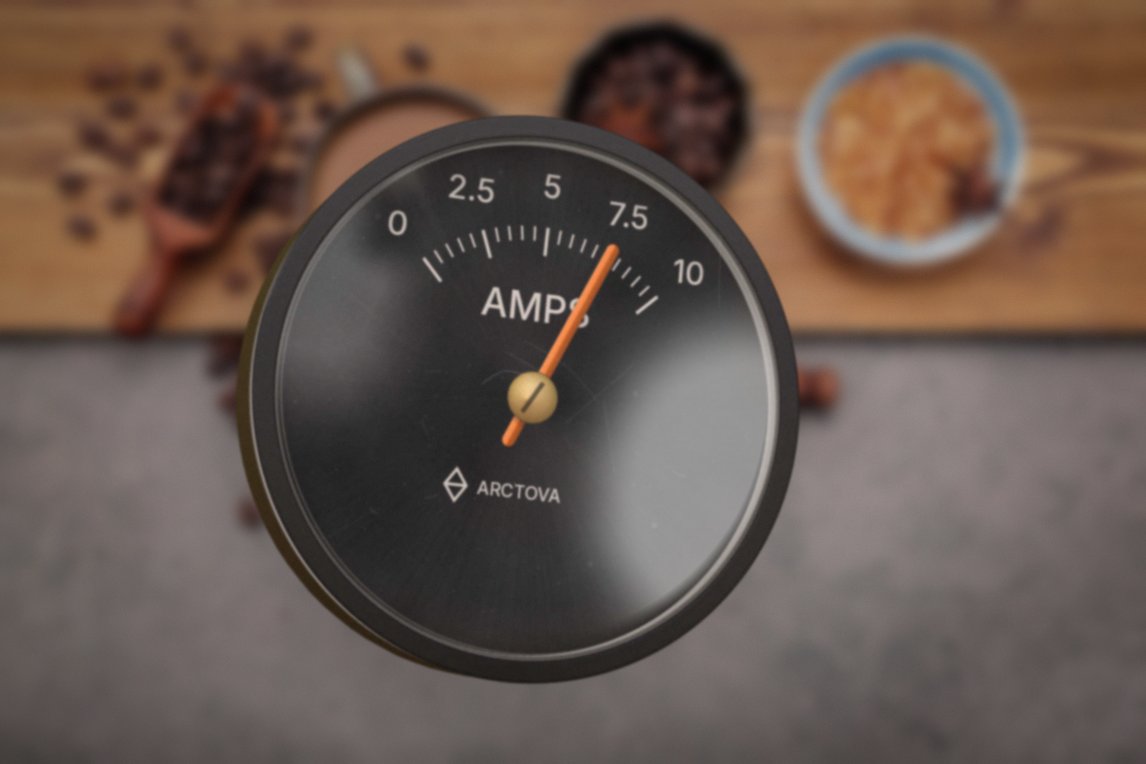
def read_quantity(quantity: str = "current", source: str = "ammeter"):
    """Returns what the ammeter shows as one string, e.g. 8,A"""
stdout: 7.5,A
